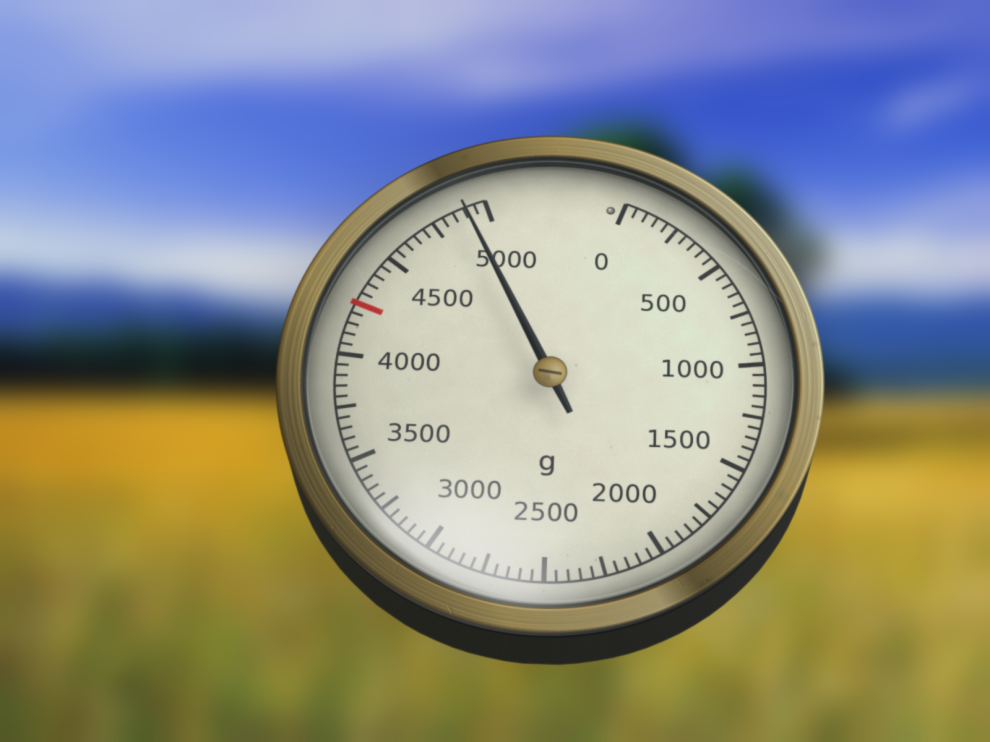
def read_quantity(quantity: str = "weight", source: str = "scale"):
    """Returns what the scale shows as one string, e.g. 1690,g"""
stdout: 4900,g
